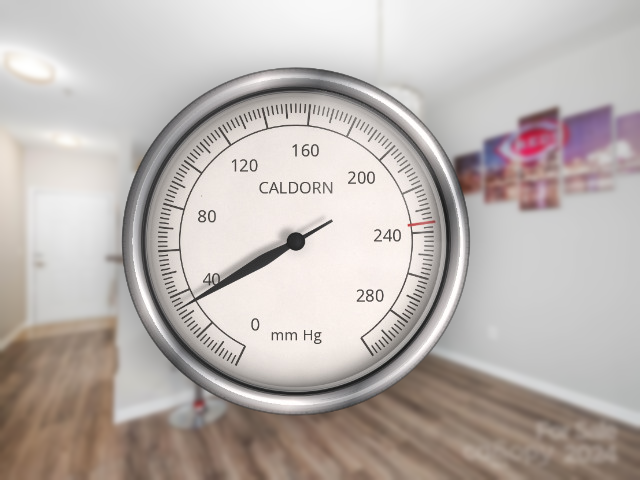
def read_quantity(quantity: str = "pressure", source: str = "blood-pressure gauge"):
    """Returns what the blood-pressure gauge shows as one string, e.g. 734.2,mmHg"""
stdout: 34,mmHg
